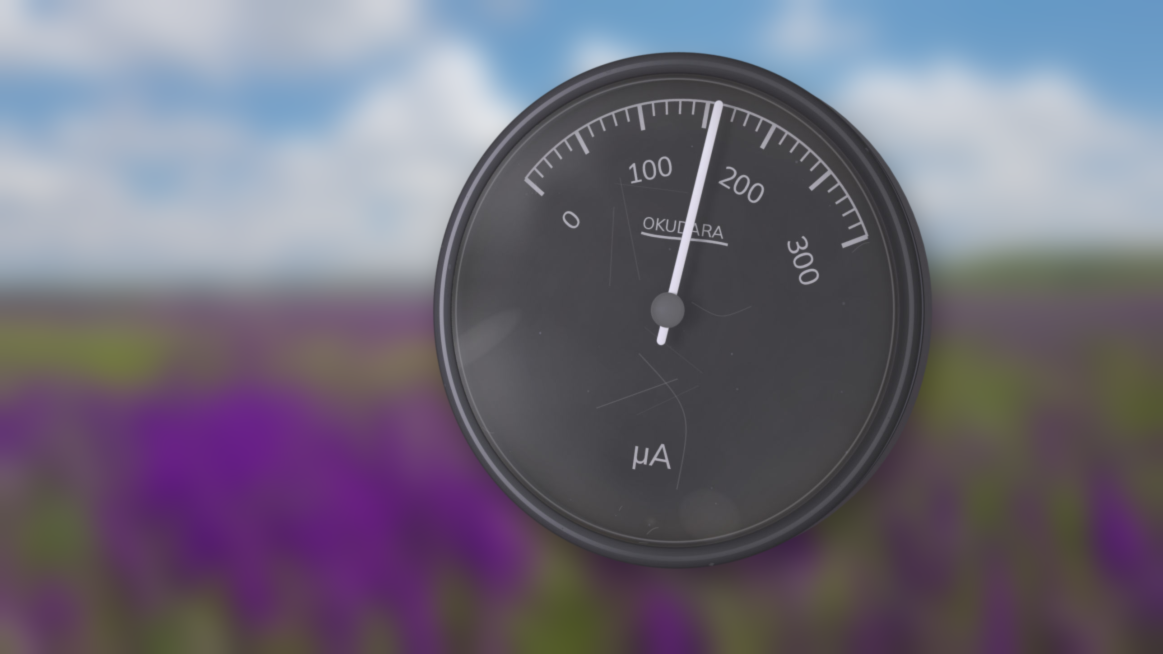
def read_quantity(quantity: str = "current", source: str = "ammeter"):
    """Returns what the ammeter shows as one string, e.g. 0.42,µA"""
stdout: 160,µA
